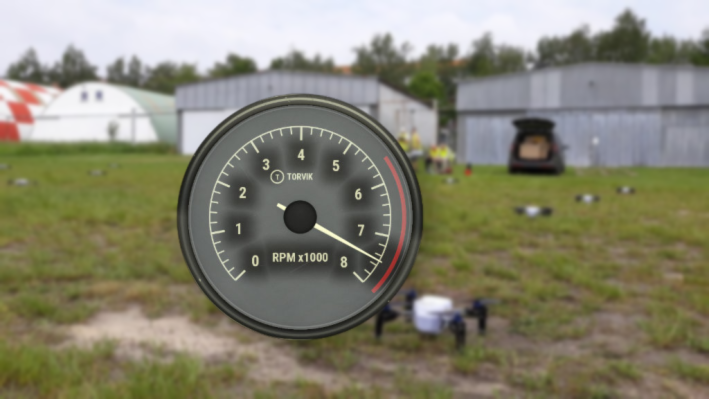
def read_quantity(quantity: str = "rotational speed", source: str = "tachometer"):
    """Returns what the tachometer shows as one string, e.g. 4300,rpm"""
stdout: 7500,rpm
